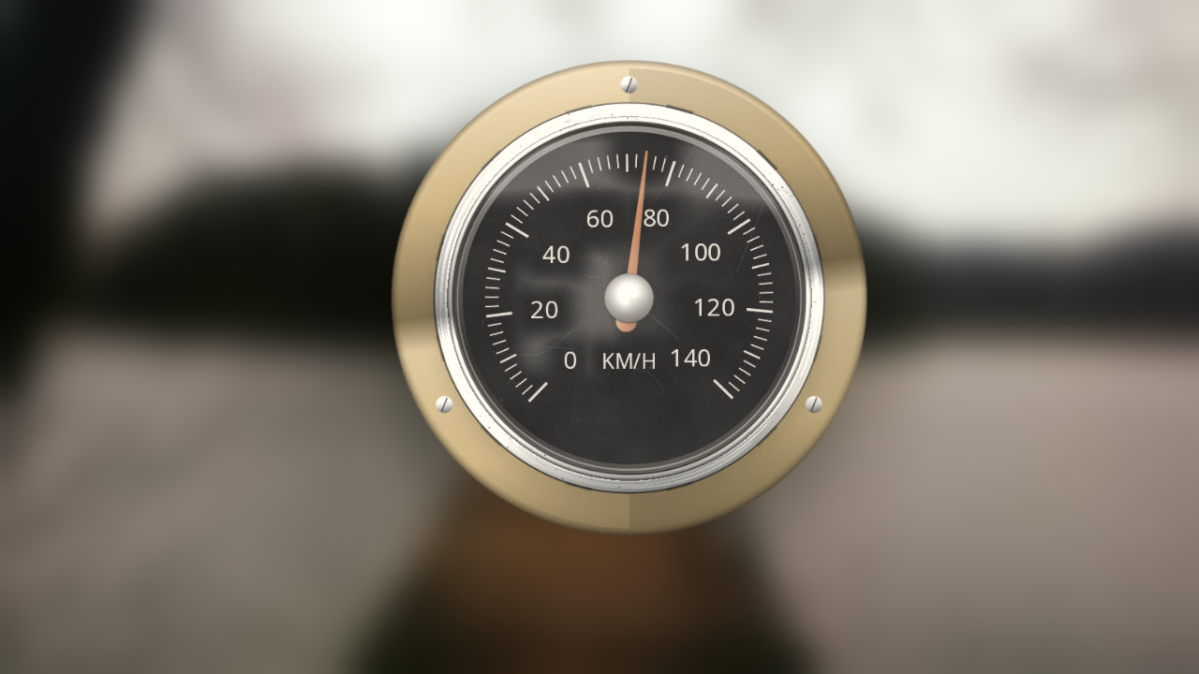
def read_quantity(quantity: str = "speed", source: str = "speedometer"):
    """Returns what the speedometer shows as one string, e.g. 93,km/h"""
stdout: 74,km/h
